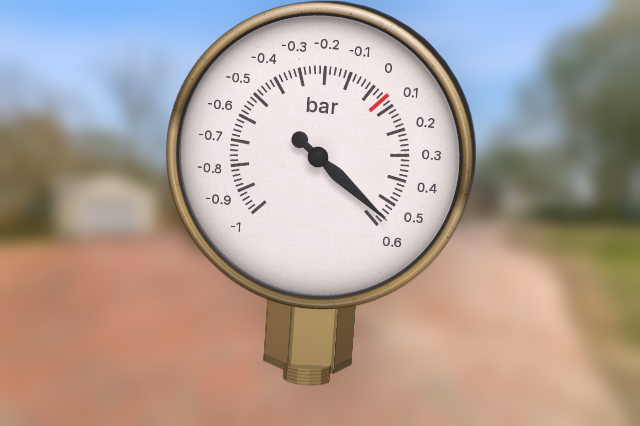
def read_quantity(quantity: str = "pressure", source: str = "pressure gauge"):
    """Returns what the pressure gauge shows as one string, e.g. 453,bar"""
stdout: 0.56,bar
